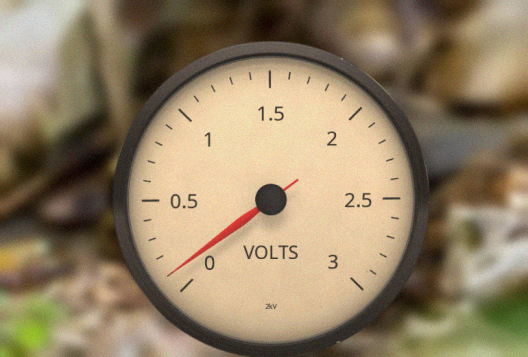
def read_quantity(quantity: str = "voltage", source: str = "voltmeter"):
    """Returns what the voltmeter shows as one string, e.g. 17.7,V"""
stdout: 0.1,V
